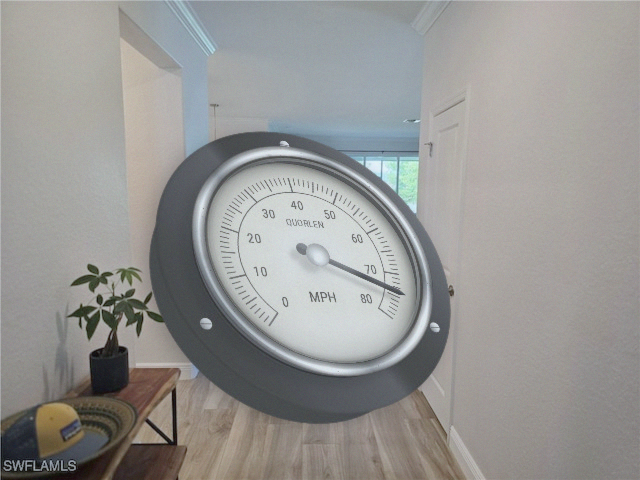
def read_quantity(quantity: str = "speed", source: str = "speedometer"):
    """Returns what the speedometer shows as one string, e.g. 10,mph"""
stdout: 75,mph
